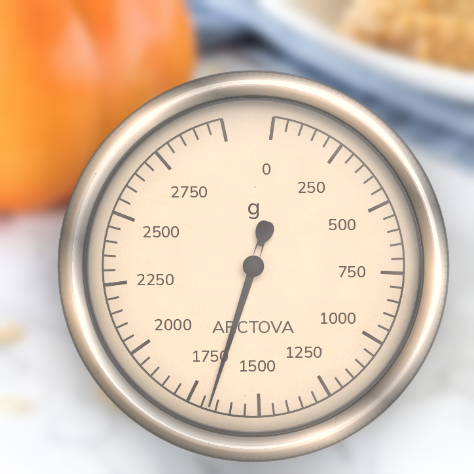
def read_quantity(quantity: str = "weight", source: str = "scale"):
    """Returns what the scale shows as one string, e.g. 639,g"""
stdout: 1675,g
